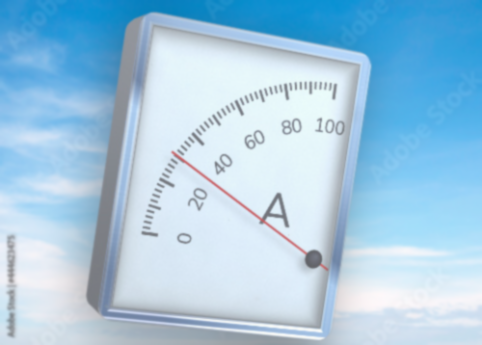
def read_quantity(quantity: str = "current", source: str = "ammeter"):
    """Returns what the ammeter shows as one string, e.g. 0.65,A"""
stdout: 30,A
